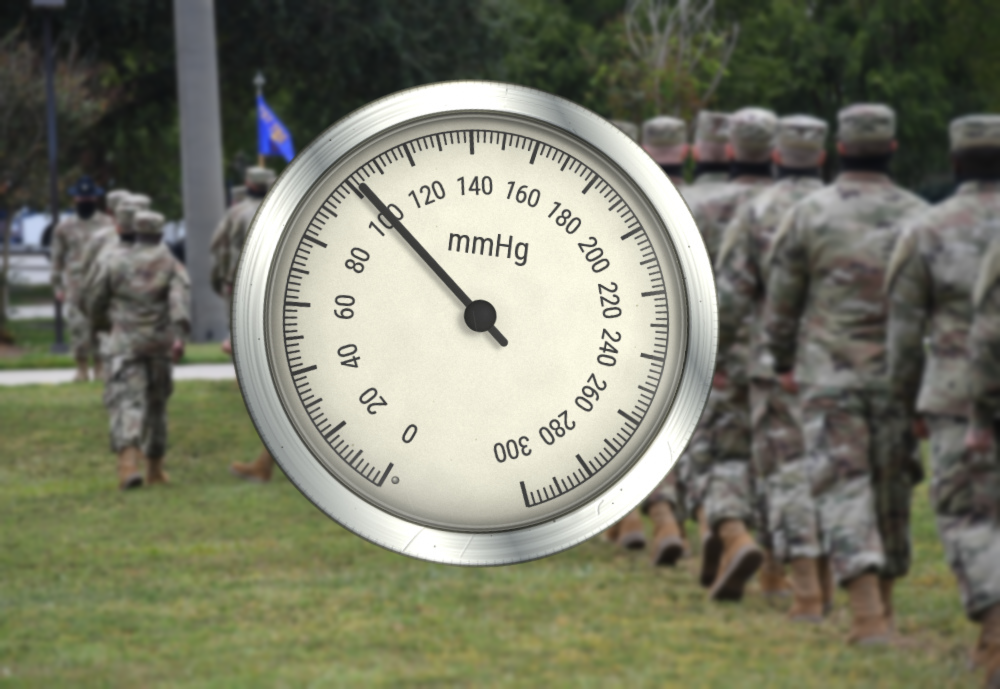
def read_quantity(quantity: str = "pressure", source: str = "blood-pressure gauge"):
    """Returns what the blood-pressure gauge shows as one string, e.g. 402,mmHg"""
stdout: 102,mmHg
